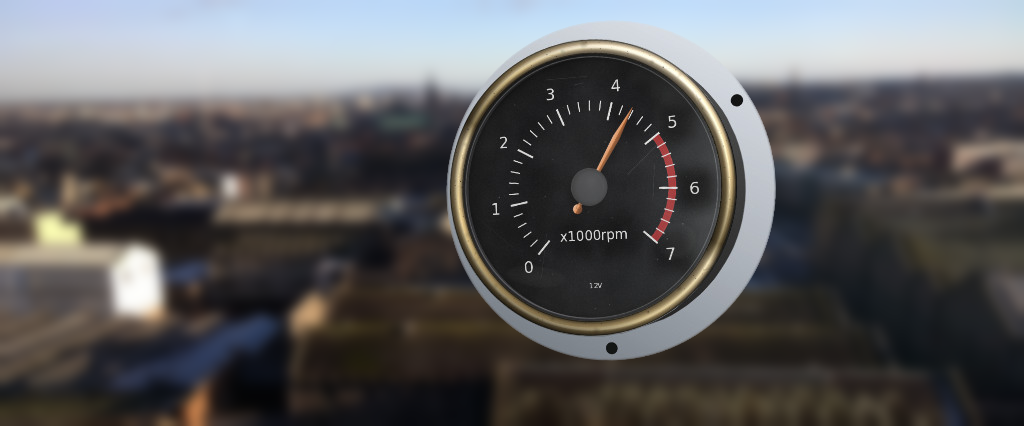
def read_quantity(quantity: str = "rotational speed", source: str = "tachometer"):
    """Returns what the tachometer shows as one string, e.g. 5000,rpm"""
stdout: 4400,rpm
